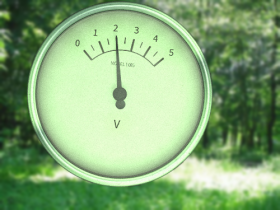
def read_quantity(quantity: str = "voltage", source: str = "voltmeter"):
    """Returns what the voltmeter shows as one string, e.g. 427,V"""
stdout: 2,V
